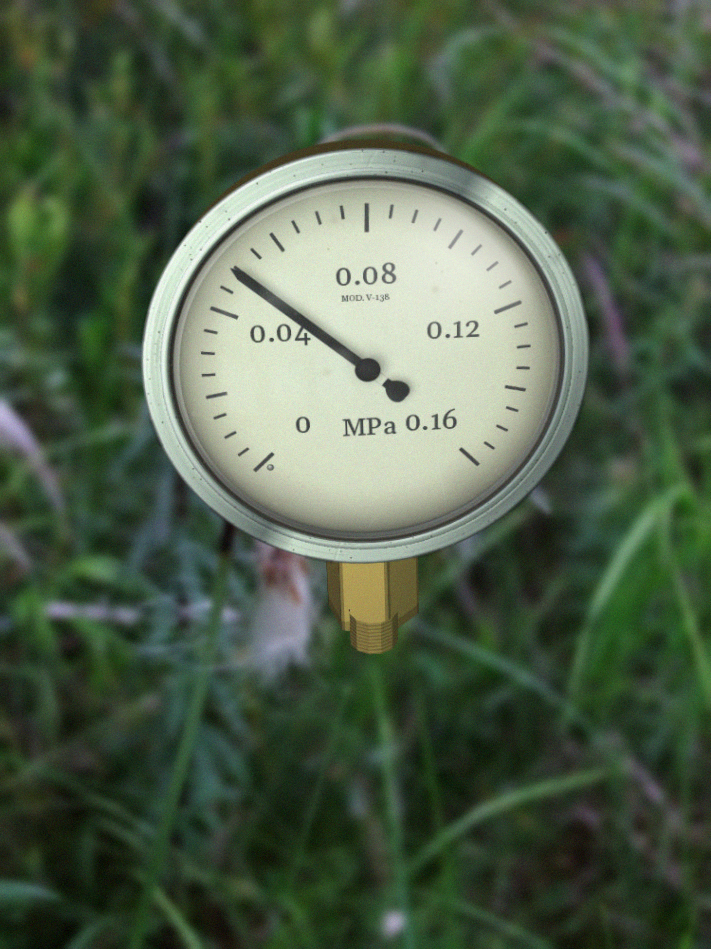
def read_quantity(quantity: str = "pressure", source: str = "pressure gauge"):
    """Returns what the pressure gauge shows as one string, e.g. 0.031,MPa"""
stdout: 0.05,MPa
